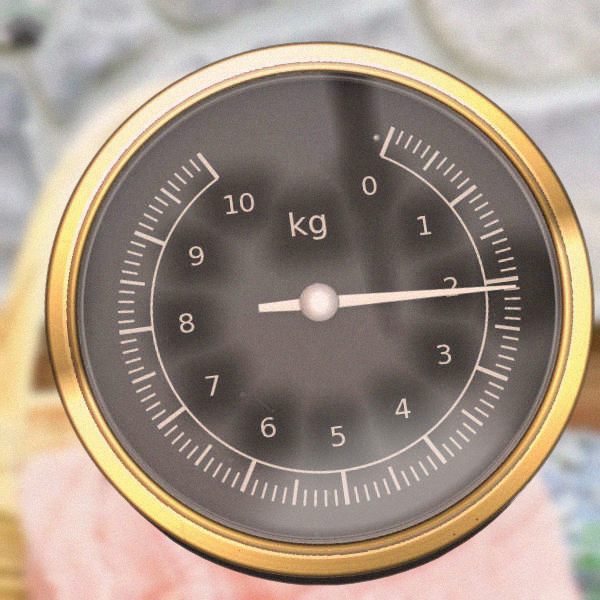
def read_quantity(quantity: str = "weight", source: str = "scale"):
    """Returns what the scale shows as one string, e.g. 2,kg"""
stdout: 2.1,kg
